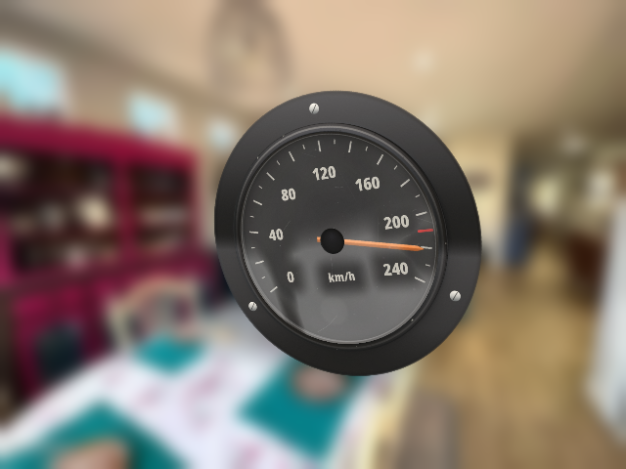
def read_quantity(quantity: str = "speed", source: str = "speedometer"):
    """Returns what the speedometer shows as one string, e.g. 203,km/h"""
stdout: 220,km/h
